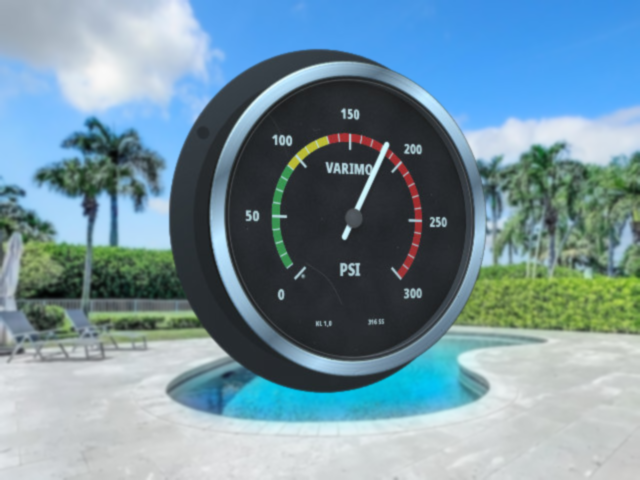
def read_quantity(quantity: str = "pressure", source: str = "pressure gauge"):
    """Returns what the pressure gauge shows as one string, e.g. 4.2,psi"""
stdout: 180,psi
